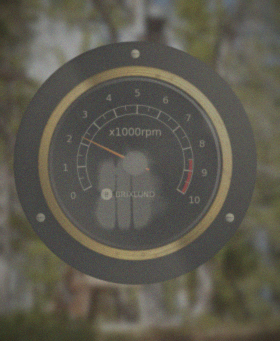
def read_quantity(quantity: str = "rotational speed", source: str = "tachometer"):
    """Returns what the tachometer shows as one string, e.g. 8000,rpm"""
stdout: 2250,rpm
